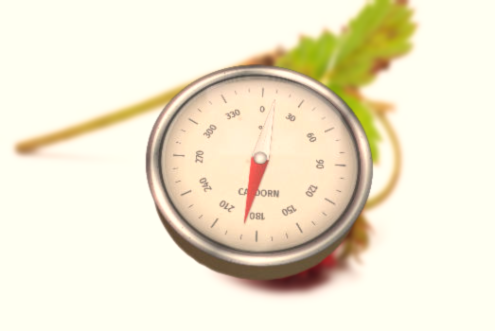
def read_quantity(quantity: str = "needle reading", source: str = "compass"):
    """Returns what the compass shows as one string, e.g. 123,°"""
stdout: 190,°
